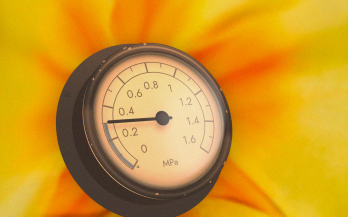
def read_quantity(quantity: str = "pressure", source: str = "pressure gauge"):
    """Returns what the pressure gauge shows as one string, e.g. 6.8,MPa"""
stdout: 0.3,MPa
